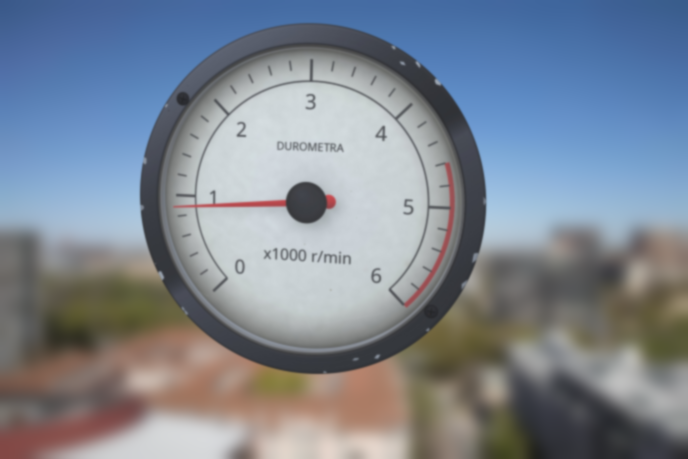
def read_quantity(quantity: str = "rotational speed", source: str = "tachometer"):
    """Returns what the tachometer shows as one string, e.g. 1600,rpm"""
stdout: 900,rpm
